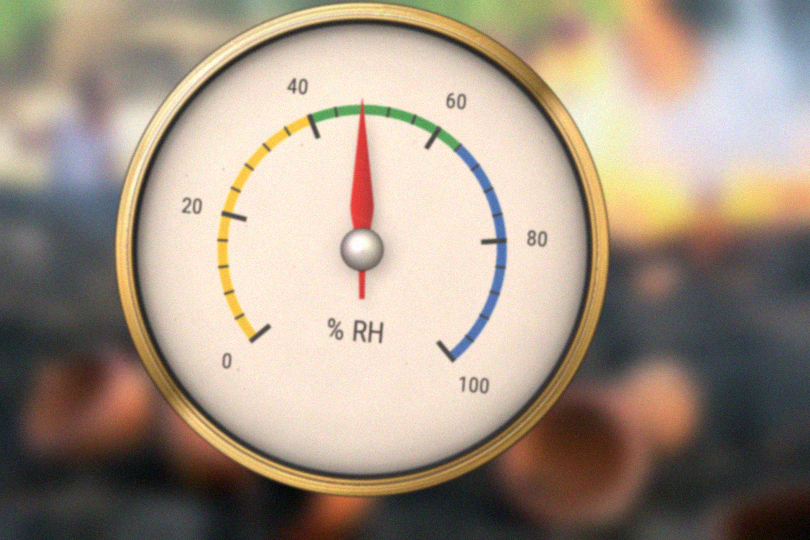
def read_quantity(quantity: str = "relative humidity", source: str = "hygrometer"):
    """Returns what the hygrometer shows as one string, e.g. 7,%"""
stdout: 48,%
